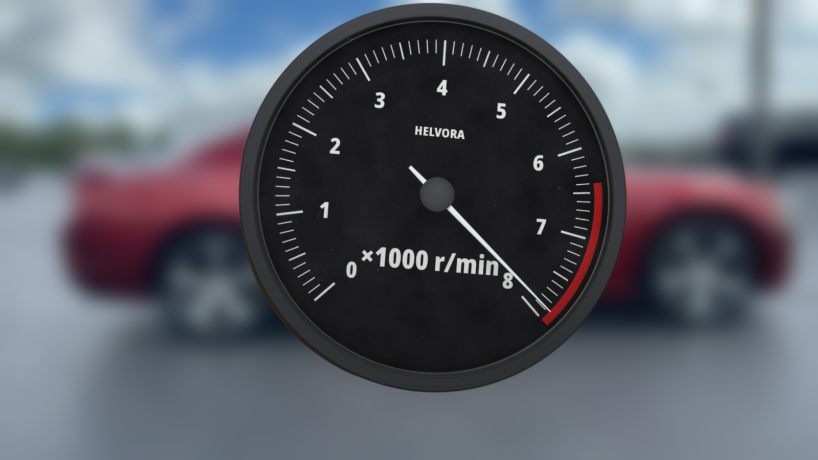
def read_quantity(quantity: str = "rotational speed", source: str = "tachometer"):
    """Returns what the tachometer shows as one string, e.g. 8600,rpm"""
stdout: 7900,rpm
